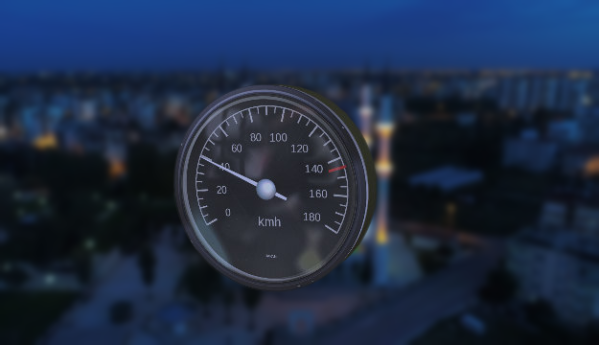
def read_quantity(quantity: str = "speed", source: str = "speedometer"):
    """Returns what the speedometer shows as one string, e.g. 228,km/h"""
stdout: 40,km/h
